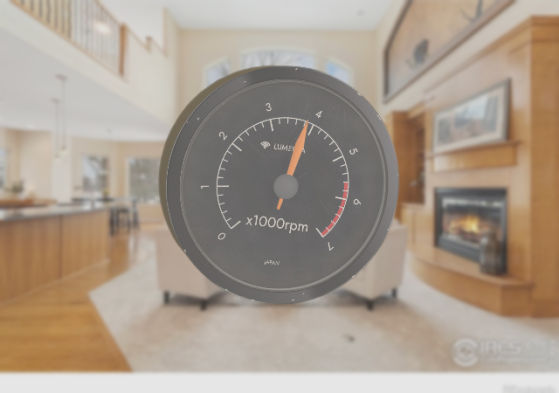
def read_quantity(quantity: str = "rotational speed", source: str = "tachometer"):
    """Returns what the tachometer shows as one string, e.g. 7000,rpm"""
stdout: 3800,rpm
